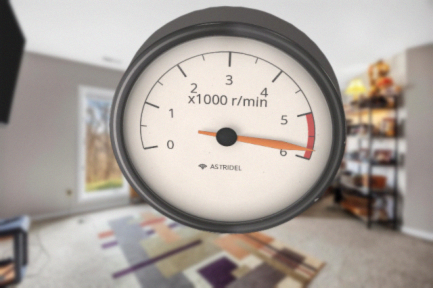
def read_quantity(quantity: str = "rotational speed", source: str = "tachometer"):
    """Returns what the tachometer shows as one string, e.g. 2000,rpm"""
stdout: 5750,rpm
